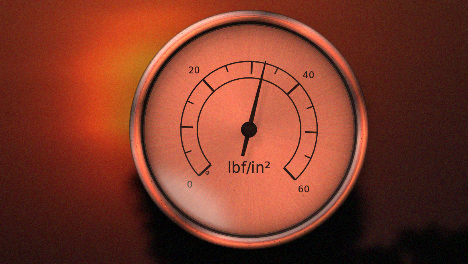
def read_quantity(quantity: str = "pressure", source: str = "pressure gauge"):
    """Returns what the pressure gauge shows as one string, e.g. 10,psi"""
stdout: 32.5,psi
